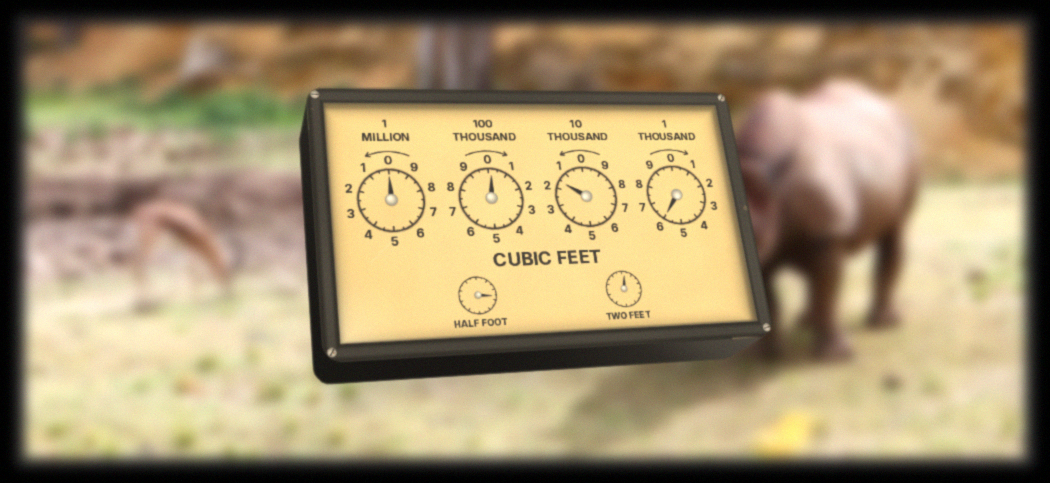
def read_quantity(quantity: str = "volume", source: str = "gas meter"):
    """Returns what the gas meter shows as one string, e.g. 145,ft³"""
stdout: 1600,ft³
